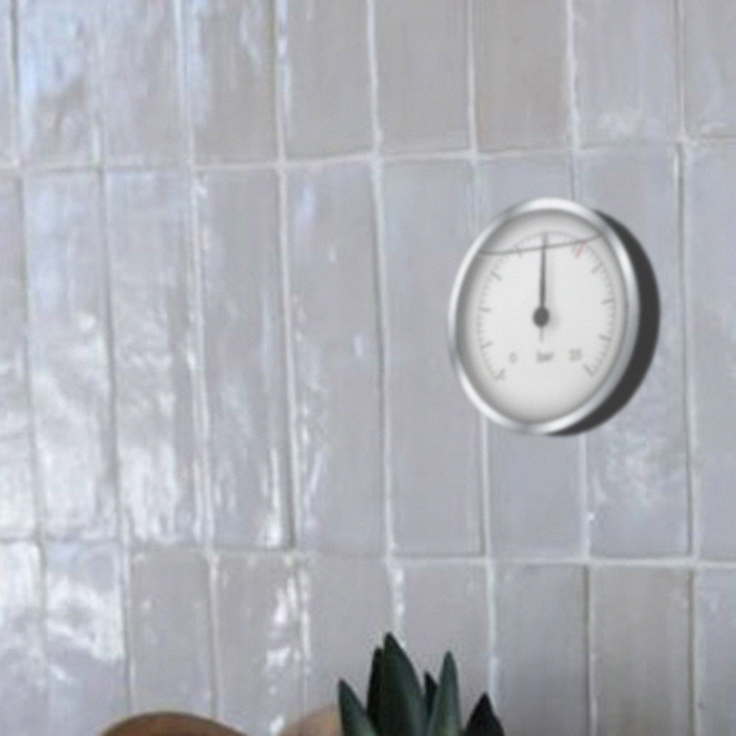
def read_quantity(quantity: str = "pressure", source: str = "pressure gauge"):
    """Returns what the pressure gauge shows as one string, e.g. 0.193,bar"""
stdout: 12.5,bar
